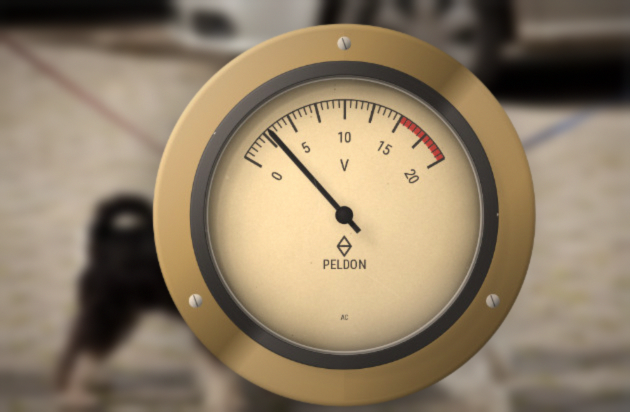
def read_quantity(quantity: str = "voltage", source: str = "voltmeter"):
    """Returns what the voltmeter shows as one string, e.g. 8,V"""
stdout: 3,V
